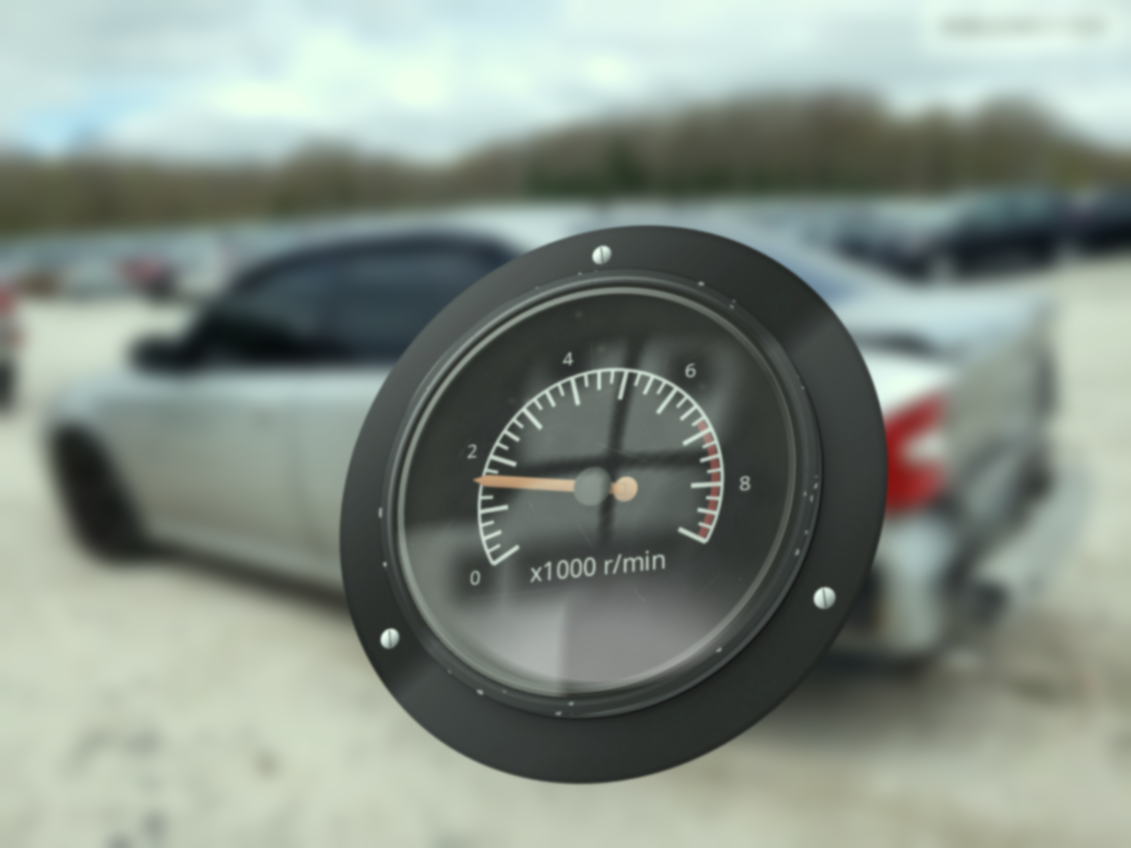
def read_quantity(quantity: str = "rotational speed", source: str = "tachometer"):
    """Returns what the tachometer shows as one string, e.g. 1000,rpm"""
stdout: 1500,rpm
